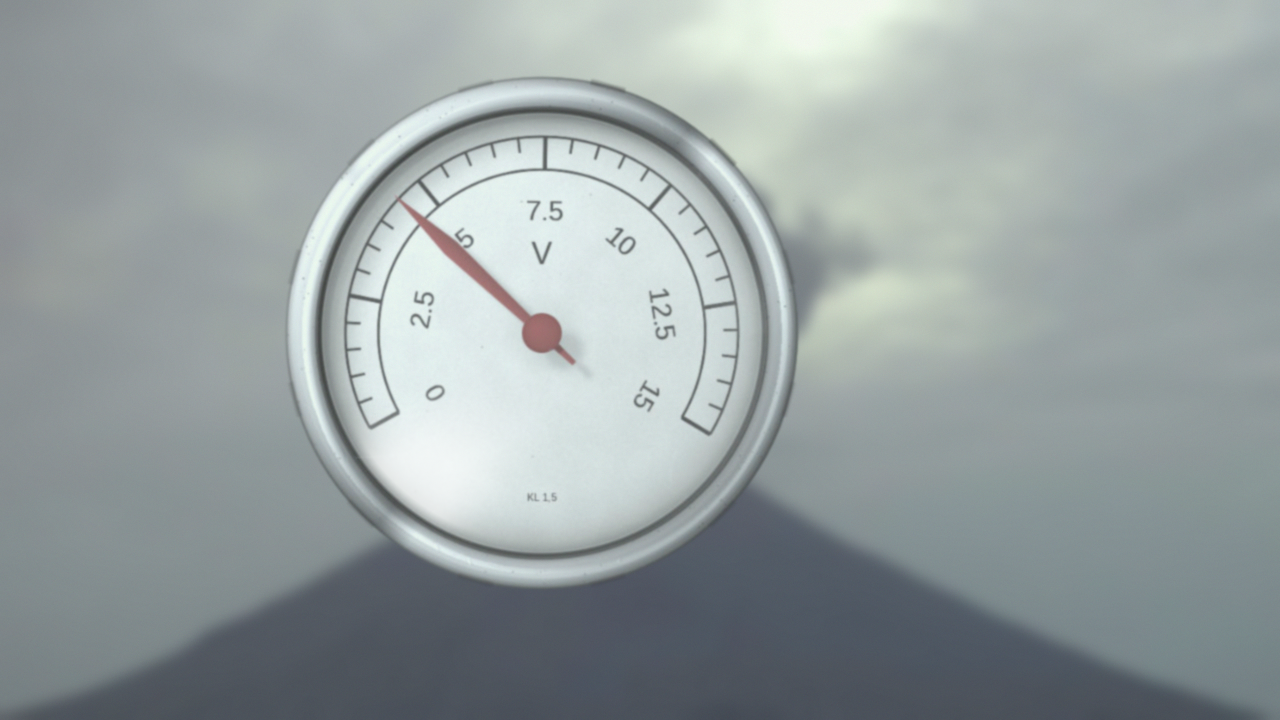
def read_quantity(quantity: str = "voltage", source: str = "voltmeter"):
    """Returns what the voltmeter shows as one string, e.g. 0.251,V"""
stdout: 4.5,V
